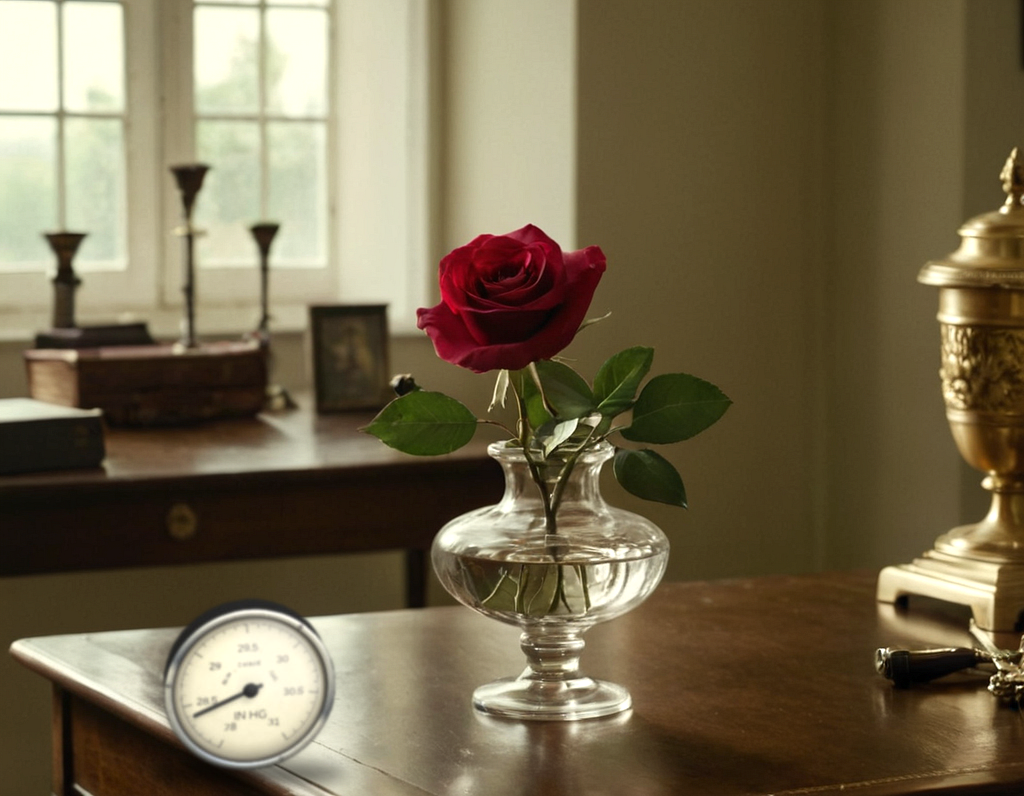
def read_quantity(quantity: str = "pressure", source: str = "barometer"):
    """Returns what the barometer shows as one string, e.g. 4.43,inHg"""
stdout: 28.4,inHg
